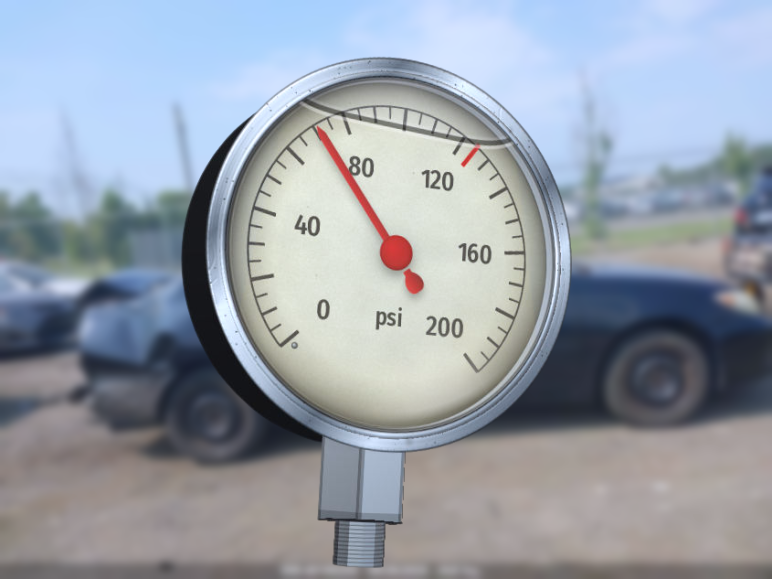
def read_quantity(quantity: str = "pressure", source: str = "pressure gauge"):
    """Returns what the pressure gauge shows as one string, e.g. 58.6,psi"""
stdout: 70,psi
